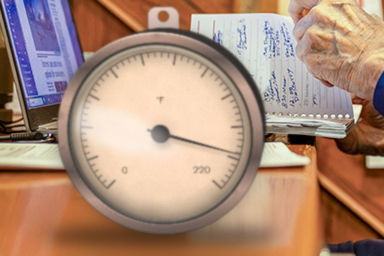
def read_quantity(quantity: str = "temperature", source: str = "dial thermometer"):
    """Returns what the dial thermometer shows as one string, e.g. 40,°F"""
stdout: 196,°F
